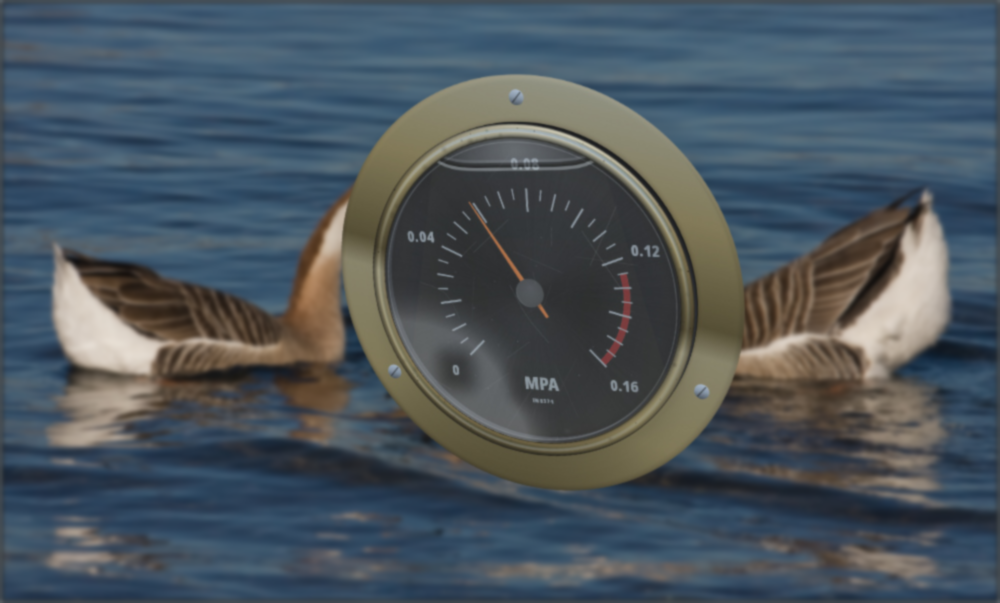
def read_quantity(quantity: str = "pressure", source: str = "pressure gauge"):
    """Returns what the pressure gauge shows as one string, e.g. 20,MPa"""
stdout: 0.06,MPa
